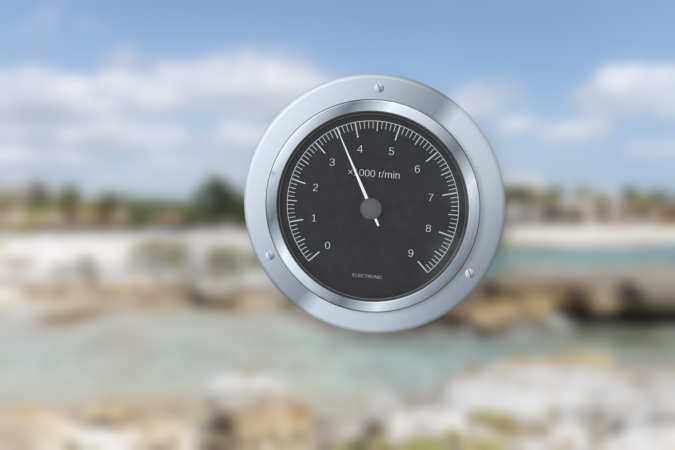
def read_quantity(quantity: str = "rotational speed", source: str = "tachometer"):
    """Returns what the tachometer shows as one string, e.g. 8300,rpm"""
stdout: 3600,rpm
